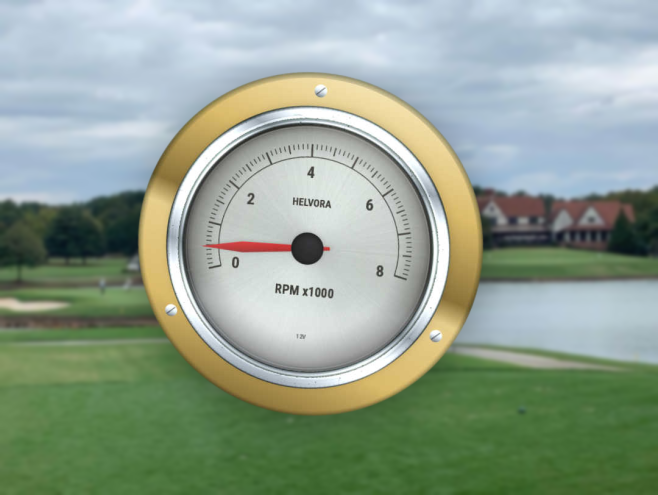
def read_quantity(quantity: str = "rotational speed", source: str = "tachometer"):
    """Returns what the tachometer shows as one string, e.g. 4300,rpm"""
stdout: 500,rpm
